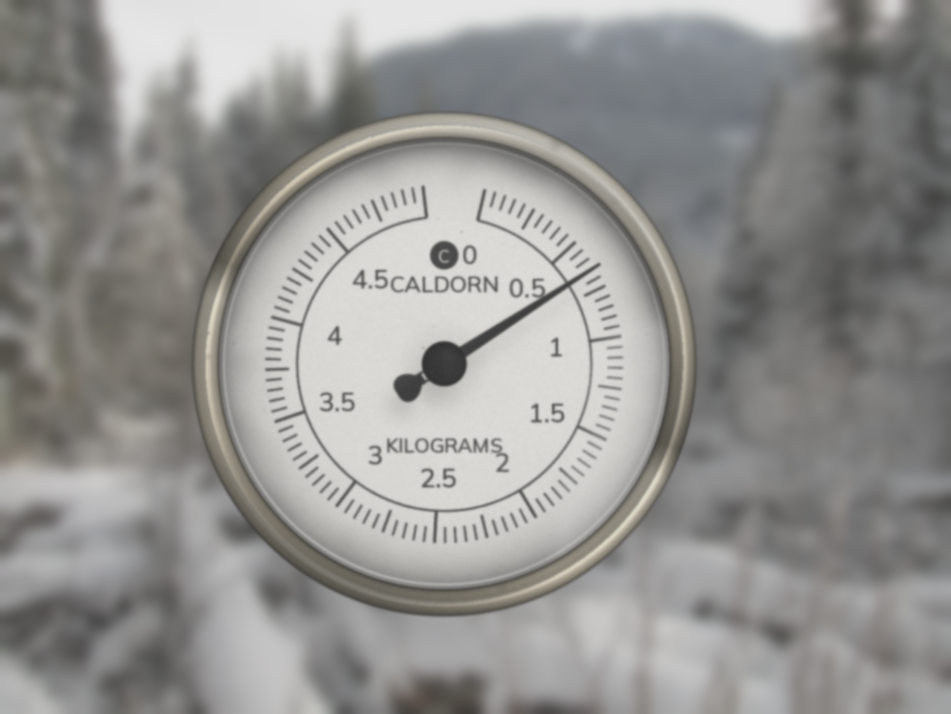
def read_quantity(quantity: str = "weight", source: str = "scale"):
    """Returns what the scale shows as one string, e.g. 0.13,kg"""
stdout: 0.65,kg
